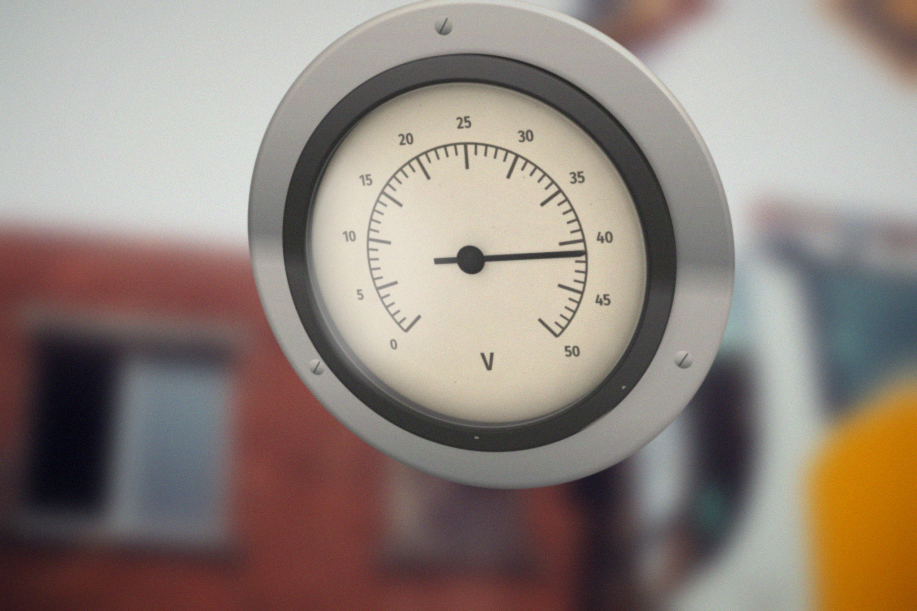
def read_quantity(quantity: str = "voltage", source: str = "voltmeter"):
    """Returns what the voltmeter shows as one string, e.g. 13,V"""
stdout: 41,V
